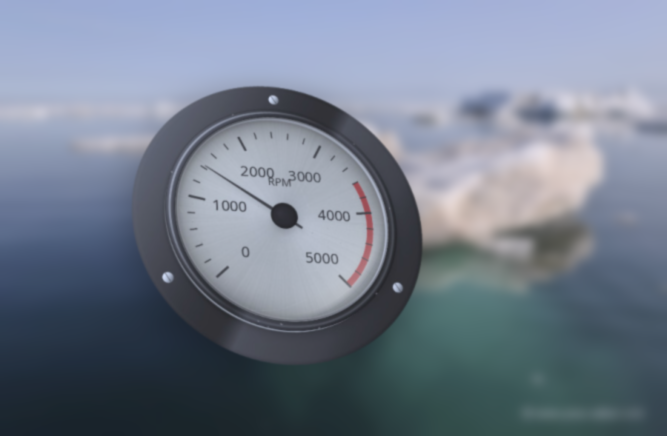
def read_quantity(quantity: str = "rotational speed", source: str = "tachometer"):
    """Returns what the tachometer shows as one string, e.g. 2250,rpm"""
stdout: 1400,rpm
